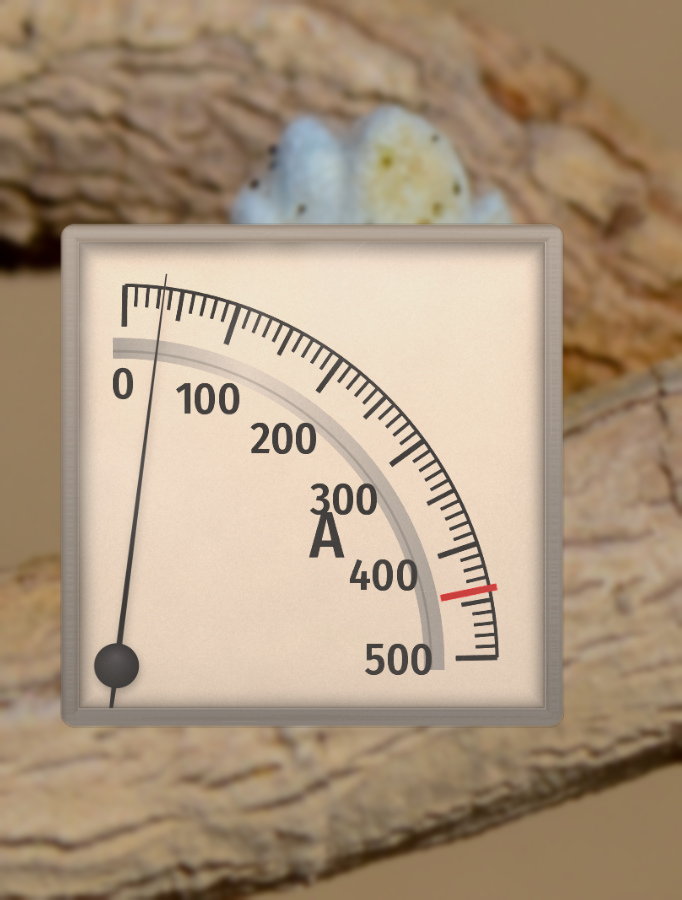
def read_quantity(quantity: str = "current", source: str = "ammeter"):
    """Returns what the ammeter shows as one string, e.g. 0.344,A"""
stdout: 35,A
